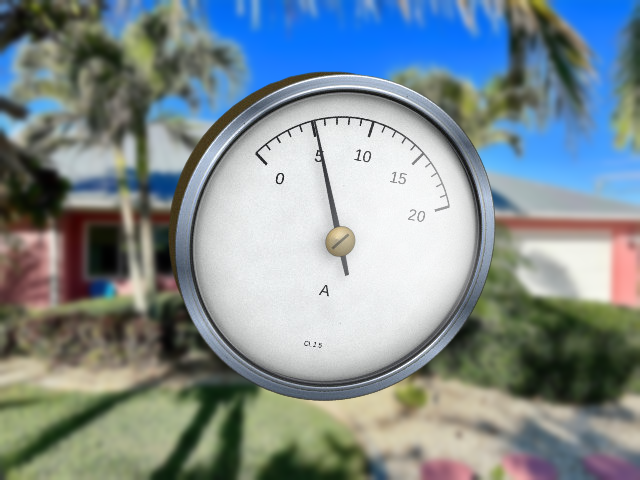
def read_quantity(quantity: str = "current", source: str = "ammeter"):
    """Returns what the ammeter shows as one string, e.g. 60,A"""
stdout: 5,A
